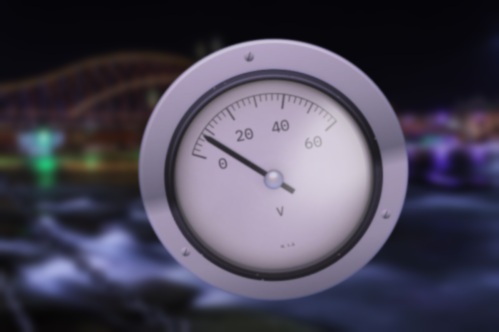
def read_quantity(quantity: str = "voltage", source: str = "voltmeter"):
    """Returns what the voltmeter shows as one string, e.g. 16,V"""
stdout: 8,V
